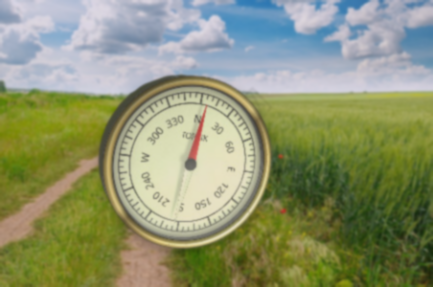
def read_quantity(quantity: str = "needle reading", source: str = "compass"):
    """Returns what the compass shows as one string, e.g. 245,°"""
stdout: 5,°
